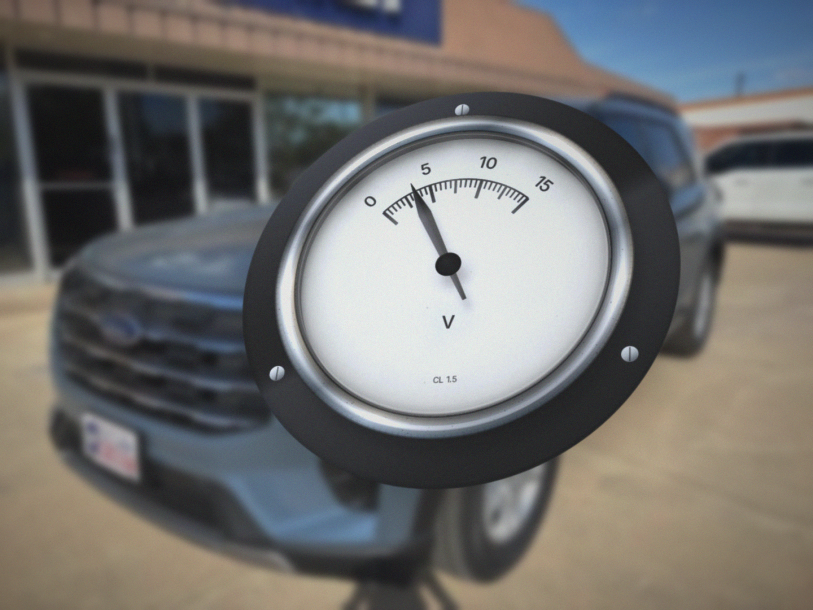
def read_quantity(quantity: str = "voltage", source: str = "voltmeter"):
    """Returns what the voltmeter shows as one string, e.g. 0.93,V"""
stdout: 3.5,V
